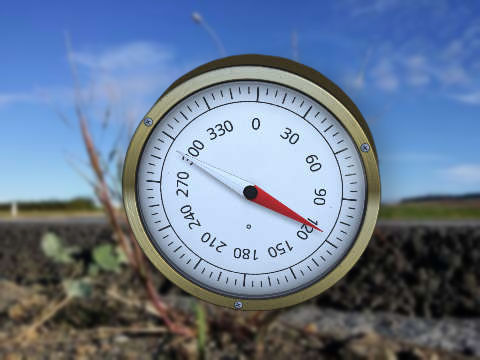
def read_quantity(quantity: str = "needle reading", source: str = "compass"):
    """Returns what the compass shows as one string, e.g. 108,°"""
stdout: 115,°
